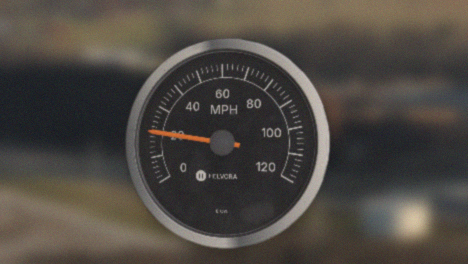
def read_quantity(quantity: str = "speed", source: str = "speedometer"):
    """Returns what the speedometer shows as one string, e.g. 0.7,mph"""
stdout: 20,mph
